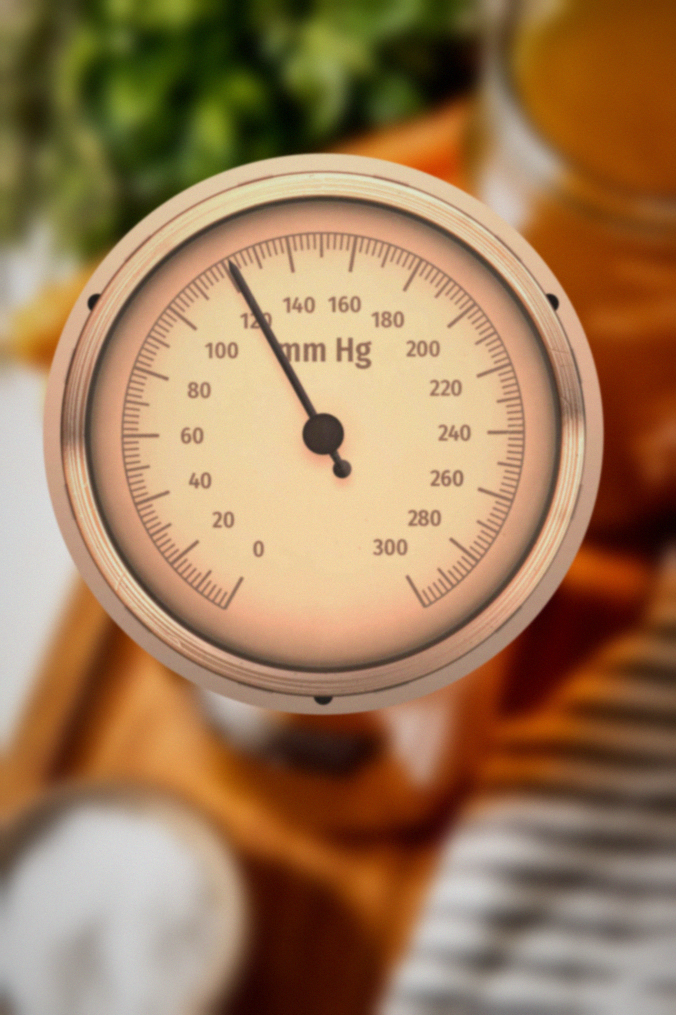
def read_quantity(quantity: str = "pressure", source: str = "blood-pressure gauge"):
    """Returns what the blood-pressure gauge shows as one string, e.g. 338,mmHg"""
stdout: 122,mmHg
